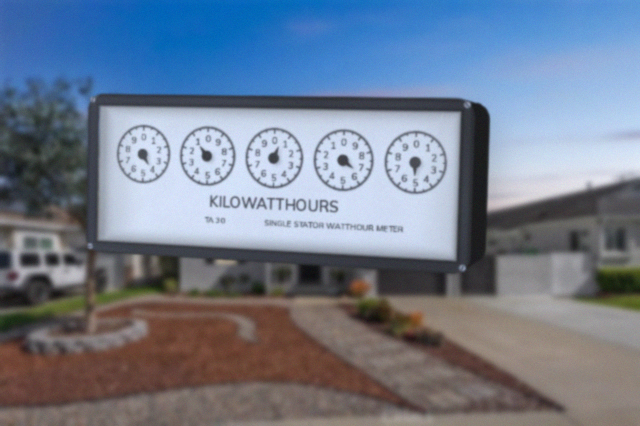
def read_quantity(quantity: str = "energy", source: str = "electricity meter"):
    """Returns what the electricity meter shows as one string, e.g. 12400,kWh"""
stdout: 41065,kWh
